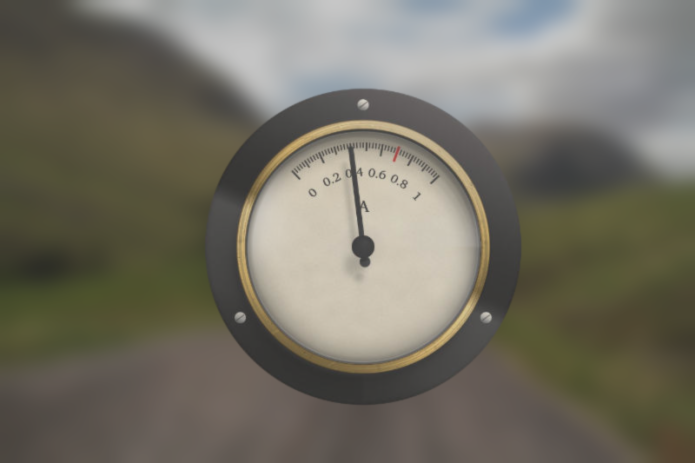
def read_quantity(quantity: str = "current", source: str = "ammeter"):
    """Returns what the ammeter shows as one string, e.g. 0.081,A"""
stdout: 0.4,A
